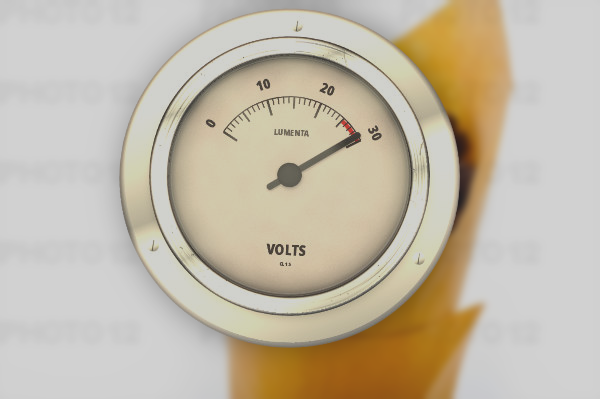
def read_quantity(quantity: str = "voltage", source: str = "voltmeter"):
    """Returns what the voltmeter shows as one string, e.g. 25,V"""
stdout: 29,V
